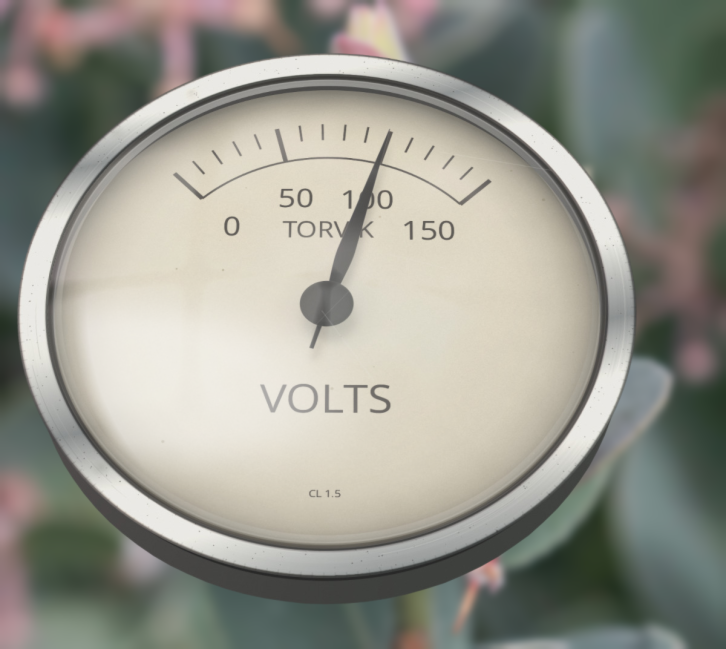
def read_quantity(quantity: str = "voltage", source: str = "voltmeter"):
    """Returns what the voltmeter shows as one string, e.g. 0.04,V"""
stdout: 100,V
